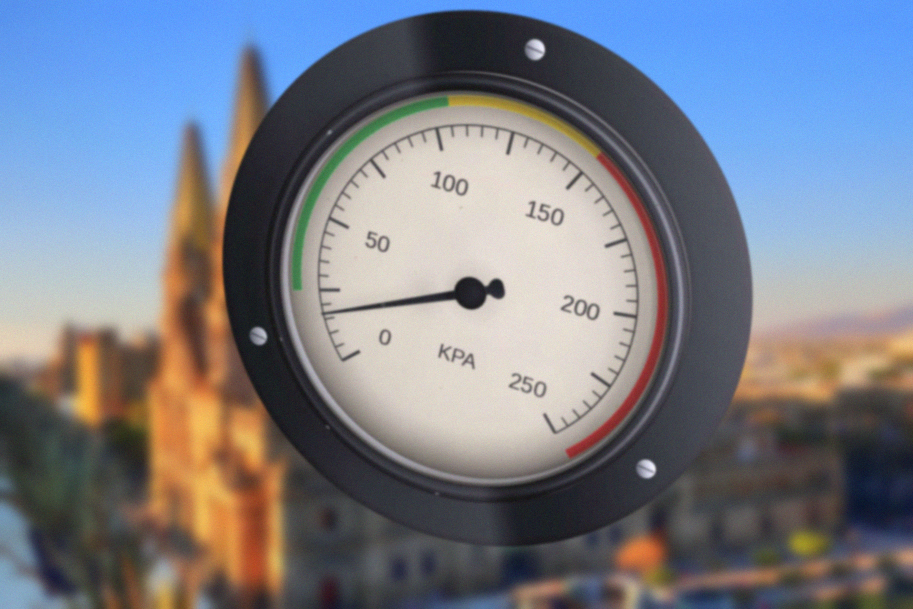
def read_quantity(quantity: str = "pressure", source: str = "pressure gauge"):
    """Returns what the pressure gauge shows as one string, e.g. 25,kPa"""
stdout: 17.5,kPa
